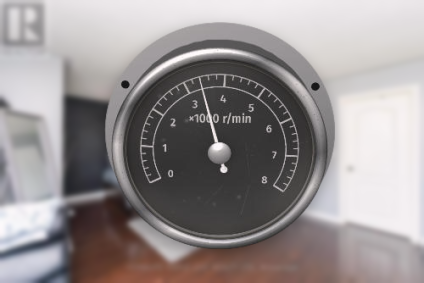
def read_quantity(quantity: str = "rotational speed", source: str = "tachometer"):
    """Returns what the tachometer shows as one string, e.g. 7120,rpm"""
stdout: 3400,rpm
